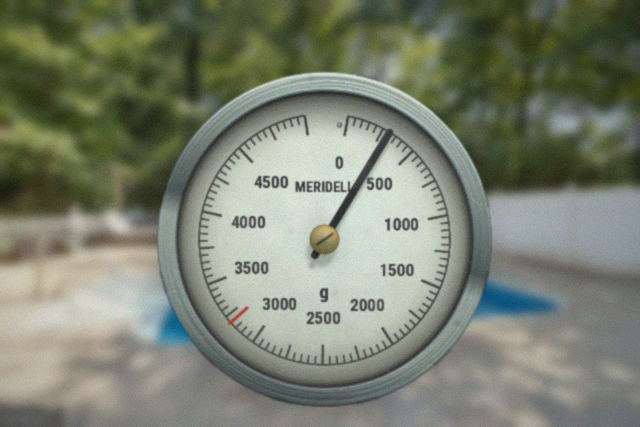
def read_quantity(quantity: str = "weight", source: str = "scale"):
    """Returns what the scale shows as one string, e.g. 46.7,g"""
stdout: 300,g
